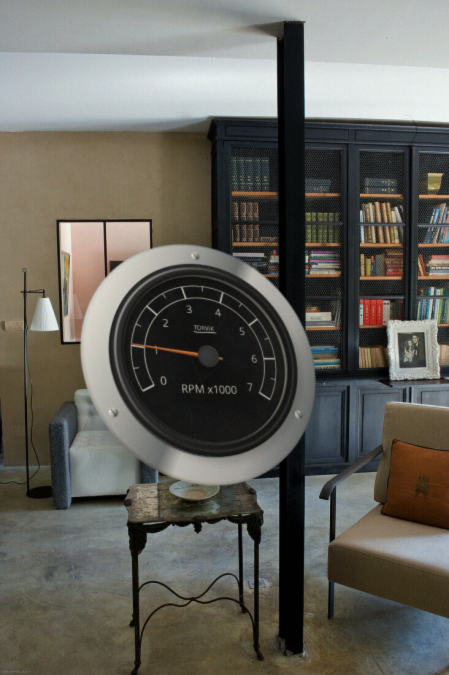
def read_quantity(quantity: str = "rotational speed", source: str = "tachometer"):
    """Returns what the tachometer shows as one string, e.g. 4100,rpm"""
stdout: 1000,rpm
